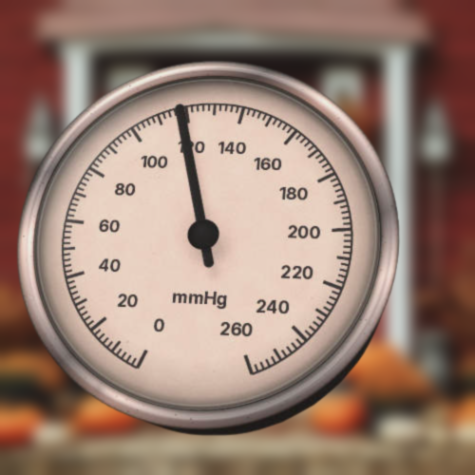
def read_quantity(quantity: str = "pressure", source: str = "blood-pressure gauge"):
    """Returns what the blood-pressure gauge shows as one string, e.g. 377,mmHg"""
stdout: 118,mmHg
